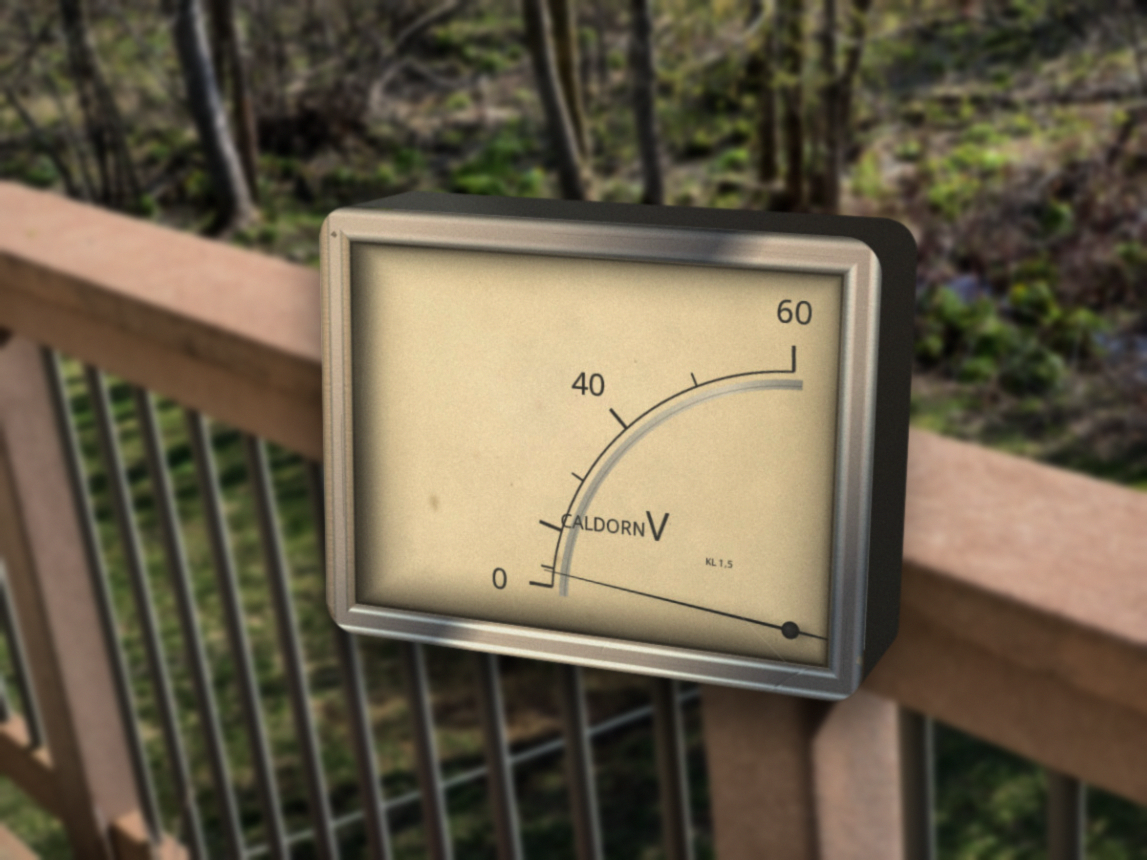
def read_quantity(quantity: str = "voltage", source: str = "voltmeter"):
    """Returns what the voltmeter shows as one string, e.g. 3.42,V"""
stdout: 10,V
